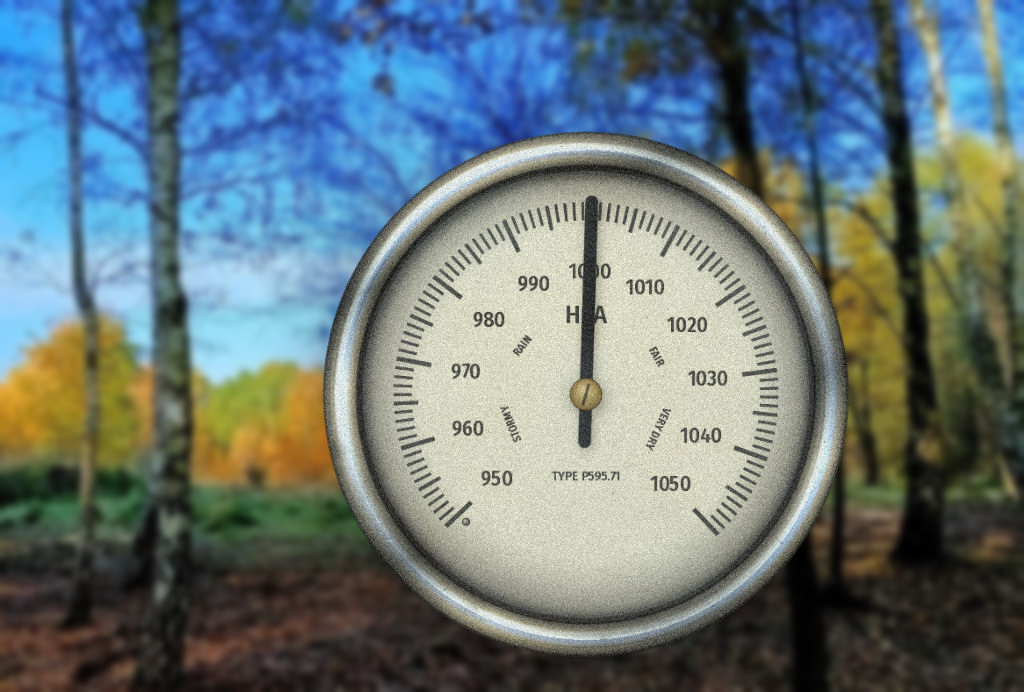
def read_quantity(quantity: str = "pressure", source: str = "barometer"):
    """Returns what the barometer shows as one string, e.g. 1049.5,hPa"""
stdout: 1000,hPa
